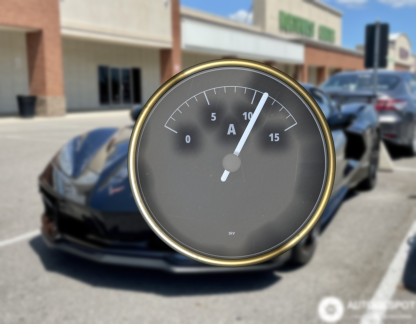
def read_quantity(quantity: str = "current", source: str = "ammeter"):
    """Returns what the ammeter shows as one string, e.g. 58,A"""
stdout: 11,A
